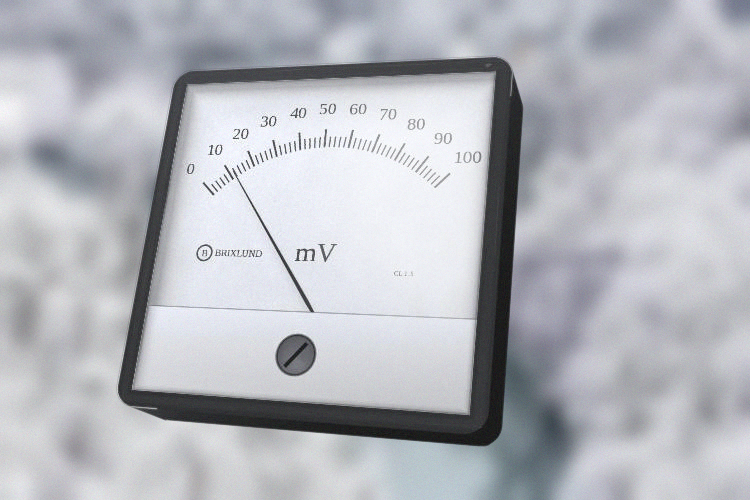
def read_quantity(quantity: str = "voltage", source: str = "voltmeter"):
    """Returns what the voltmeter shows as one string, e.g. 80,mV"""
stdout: 12,mV
